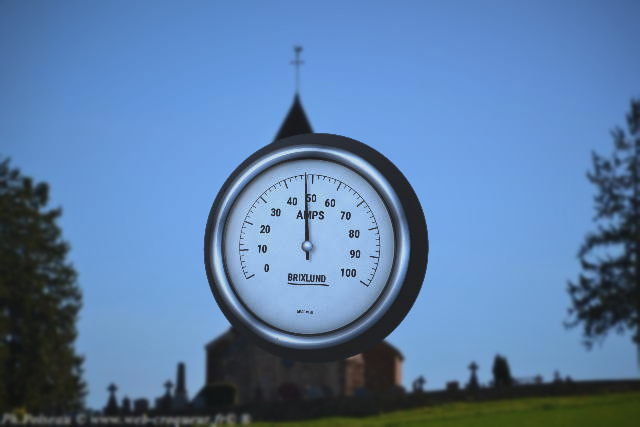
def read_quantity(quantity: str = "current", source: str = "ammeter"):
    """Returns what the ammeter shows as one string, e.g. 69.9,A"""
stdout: 48,A
